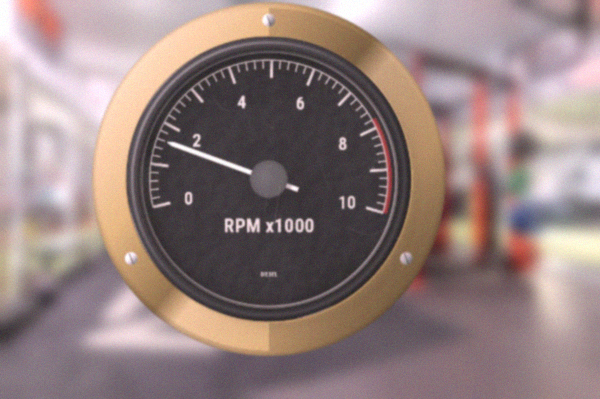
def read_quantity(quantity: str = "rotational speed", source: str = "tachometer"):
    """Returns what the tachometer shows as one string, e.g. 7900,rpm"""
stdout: 1600,rpm
